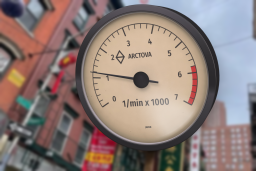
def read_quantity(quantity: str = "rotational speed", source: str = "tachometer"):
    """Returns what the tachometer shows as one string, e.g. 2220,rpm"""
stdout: 1200,rpm
